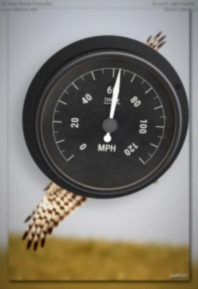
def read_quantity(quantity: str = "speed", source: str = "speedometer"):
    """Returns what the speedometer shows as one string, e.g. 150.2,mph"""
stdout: 62.5,mph
